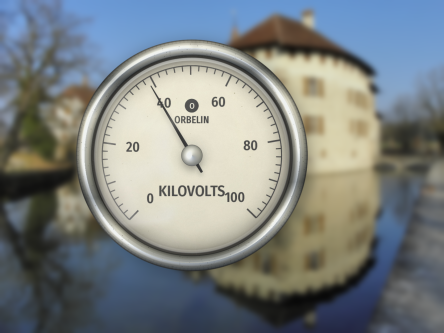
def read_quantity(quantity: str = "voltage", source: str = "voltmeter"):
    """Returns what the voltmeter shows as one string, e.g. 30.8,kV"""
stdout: 39,kV
